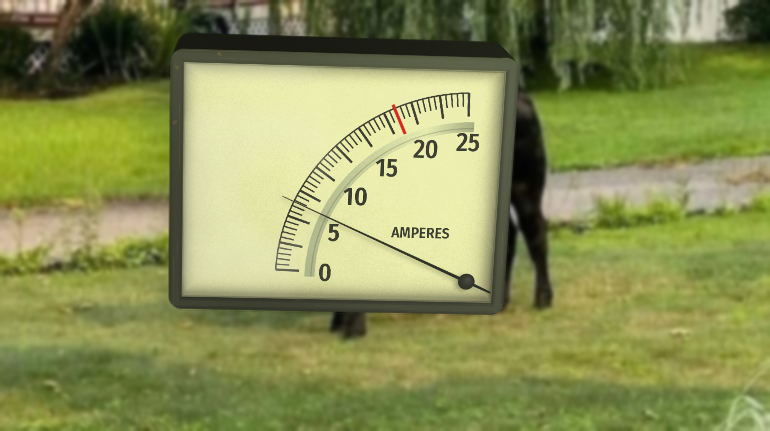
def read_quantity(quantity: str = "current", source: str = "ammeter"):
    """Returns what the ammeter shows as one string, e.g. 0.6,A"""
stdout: 6.5,A
